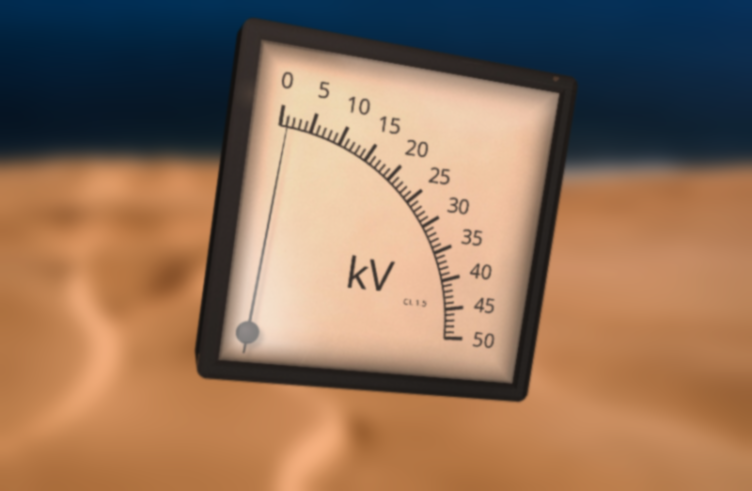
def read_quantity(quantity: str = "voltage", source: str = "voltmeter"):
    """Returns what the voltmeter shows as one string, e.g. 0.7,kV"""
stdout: 1,kV
